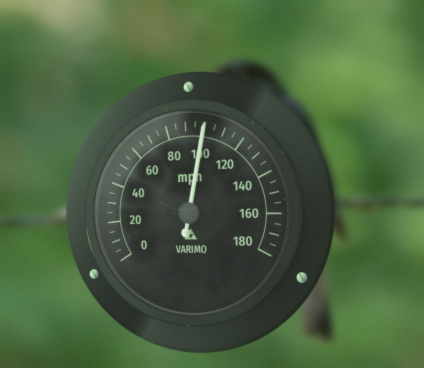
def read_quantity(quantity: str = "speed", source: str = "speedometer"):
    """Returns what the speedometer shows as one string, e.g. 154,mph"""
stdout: 100,mph
